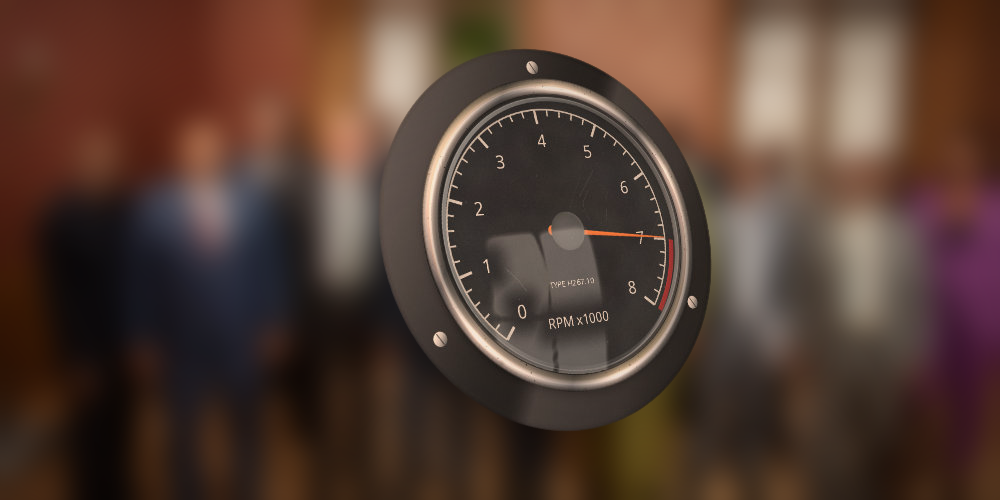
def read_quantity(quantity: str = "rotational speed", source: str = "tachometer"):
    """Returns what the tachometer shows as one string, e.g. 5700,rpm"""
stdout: 7000,rpm
